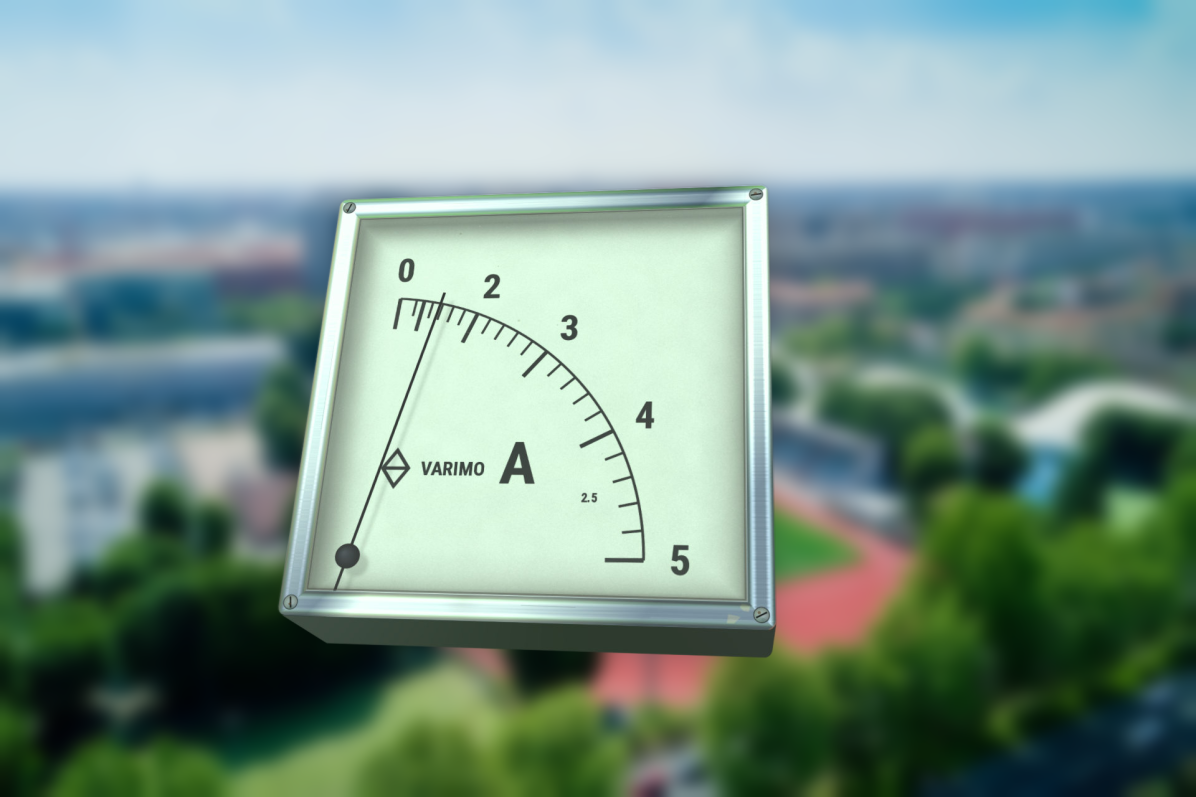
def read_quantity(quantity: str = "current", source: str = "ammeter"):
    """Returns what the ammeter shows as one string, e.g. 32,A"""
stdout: 1.4,A
